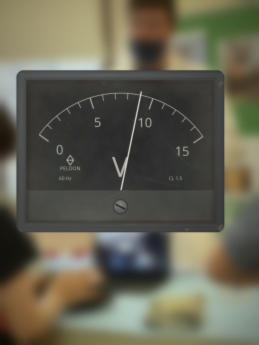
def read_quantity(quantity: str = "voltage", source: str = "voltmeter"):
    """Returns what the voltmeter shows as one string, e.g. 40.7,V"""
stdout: 9,V
